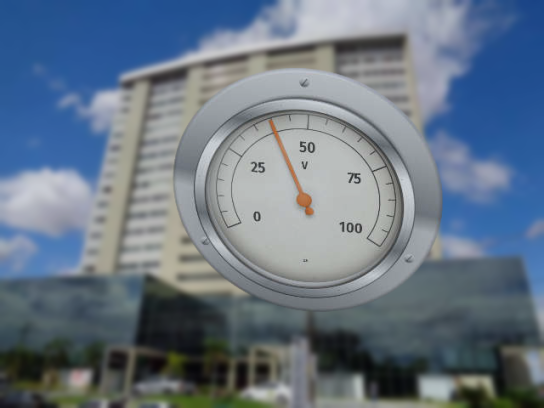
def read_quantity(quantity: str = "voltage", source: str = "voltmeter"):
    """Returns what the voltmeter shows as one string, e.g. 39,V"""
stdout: 40,V
